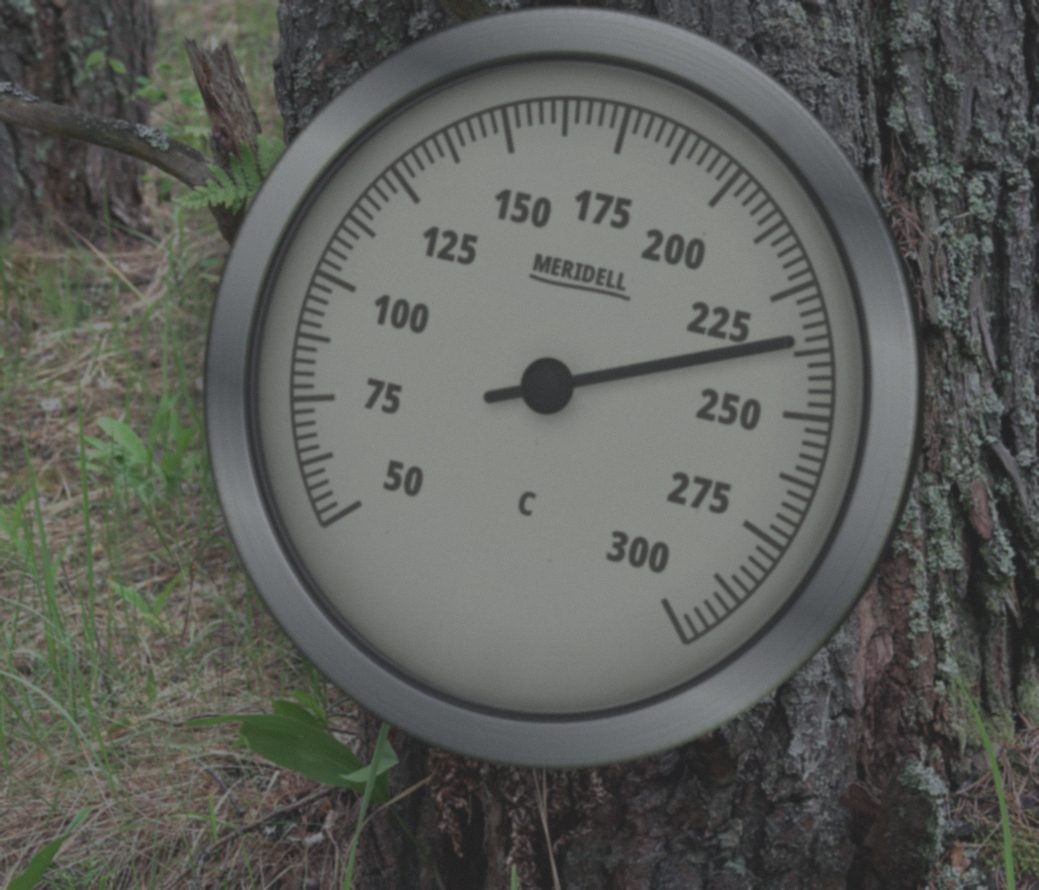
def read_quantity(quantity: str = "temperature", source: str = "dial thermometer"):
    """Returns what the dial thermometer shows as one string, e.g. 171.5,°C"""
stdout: 235,°C
